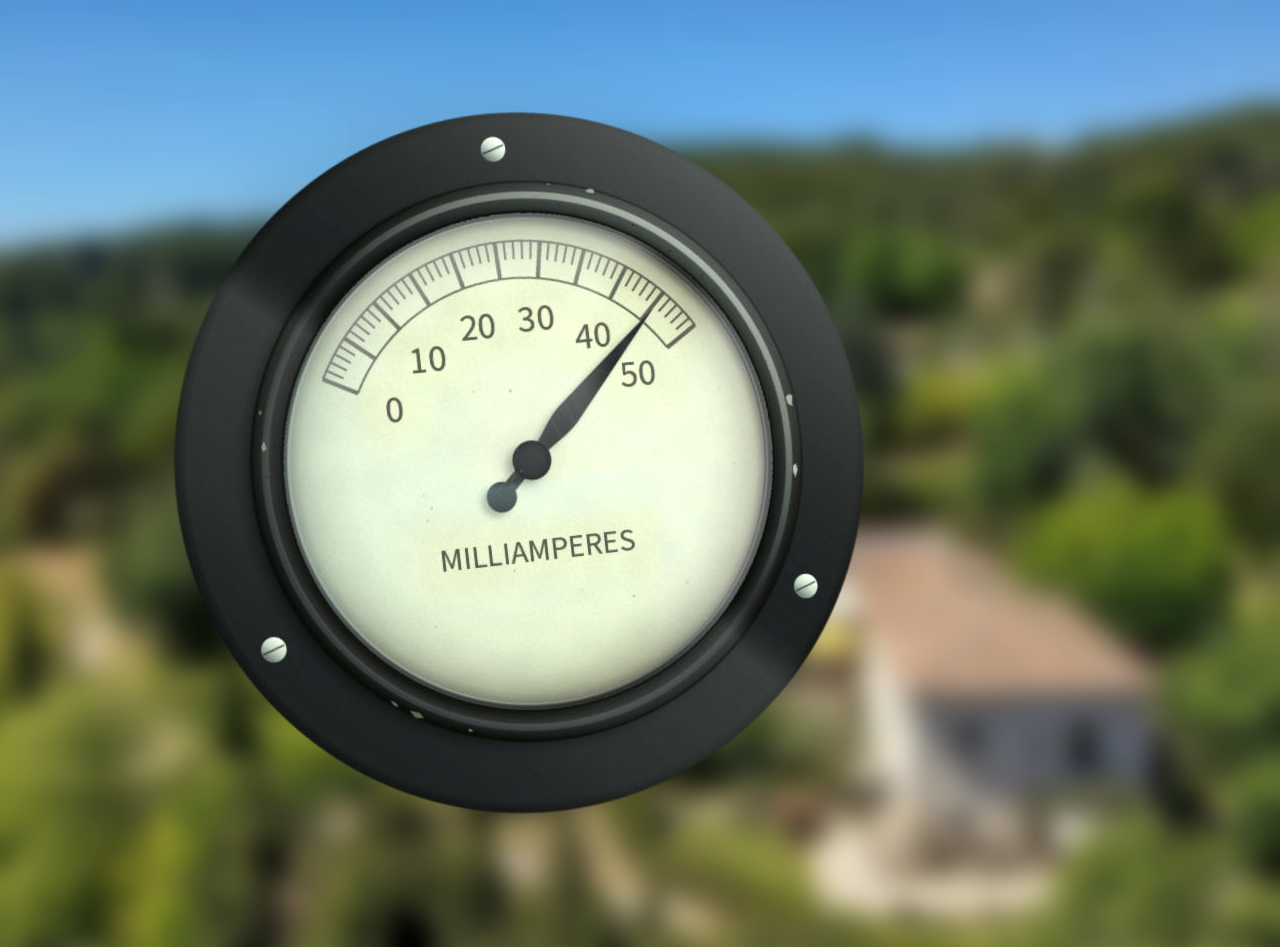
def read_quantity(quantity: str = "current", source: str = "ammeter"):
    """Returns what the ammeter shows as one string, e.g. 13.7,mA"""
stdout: 45,mA
